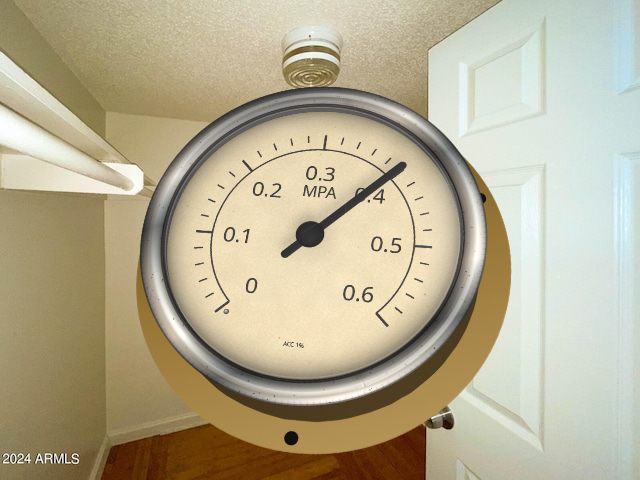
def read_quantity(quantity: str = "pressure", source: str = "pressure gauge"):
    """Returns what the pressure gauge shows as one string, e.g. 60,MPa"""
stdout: 0.4,MPa
